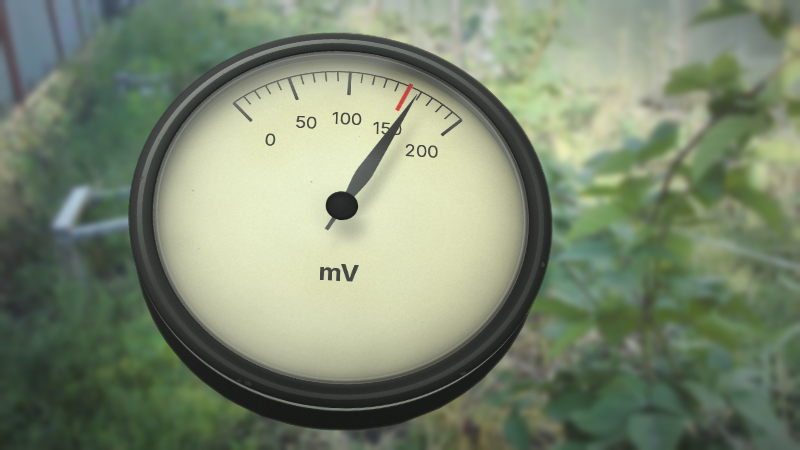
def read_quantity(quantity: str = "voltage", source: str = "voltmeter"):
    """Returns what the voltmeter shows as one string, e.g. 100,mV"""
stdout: 160,mV
